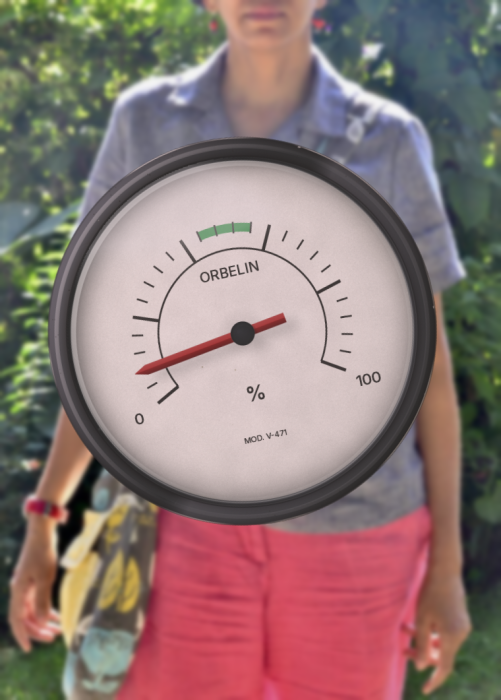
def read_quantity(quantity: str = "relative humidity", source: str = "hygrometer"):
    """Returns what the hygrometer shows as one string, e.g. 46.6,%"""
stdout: 8,%
